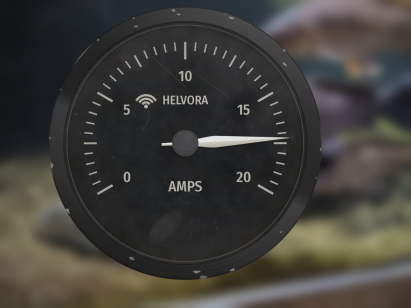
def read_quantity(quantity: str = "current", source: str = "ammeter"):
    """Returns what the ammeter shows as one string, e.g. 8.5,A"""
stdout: 17.25,A
